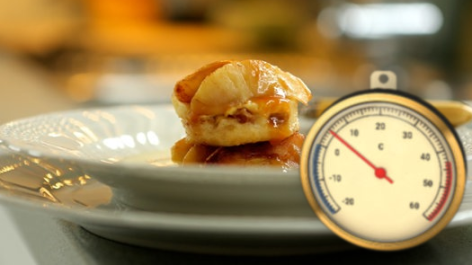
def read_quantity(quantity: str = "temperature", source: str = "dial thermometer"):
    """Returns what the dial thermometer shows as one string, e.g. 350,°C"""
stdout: 5,°C
